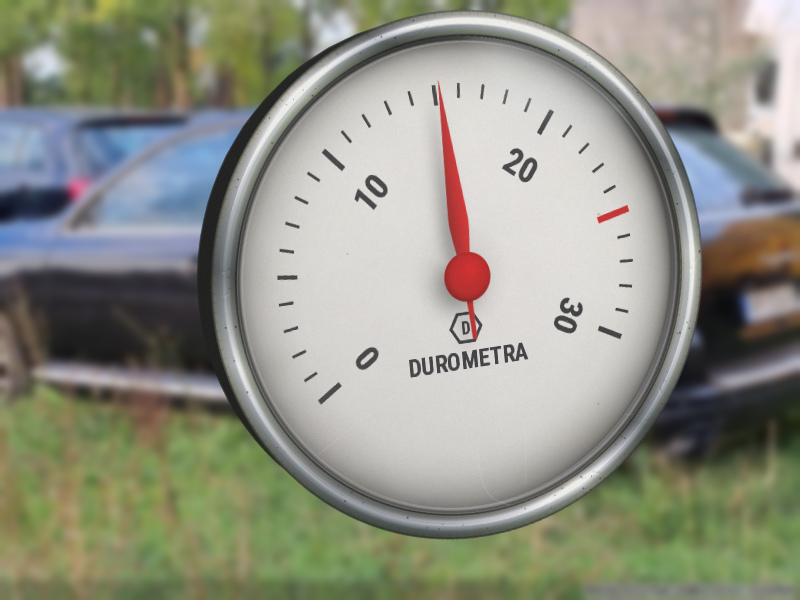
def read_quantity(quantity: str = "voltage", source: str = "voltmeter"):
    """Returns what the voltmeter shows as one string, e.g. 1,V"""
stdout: 15,V
